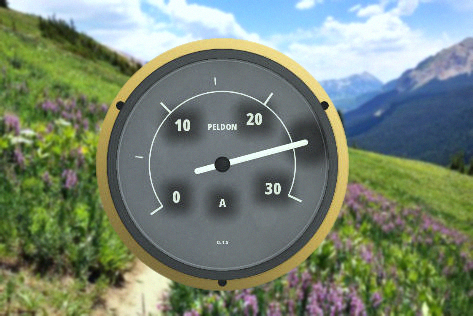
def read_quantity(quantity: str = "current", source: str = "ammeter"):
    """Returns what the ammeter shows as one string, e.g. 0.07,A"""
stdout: 25,A
